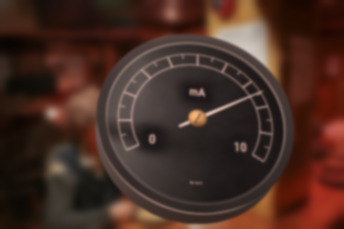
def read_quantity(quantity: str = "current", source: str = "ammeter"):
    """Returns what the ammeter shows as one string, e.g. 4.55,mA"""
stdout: 7.5,mA
